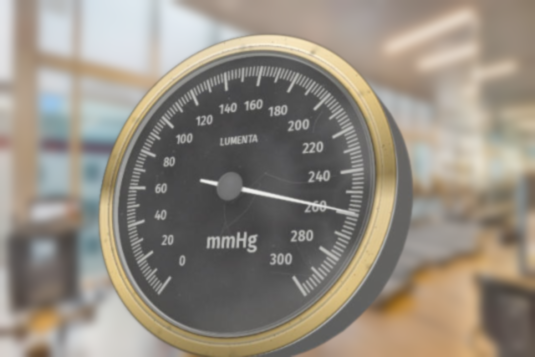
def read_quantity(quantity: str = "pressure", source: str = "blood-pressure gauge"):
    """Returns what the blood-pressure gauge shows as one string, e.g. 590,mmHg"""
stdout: 260,mmHg
